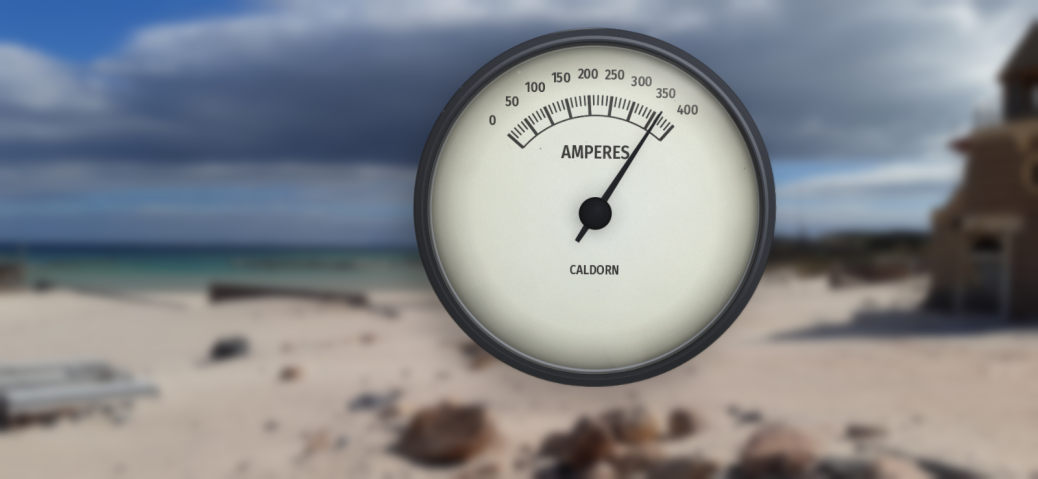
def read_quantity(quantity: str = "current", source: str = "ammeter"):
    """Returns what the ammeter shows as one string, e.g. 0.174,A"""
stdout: 360,A
